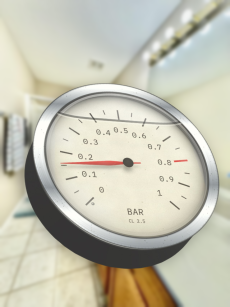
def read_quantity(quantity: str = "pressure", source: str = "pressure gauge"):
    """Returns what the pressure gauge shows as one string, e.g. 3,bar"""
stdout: 0.15,bar
